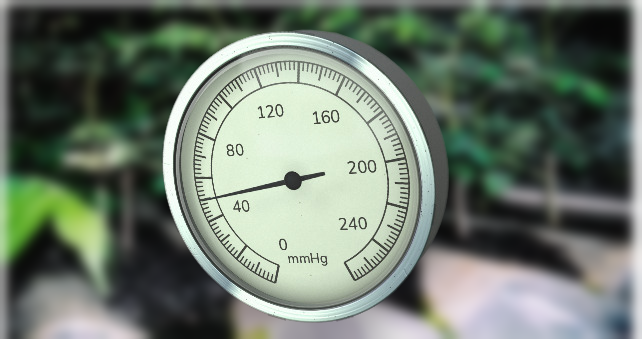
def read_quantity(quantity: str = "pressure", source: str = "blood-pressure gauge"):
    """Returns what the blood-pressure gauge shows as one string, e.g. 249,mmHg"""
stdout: 50,mmHg
